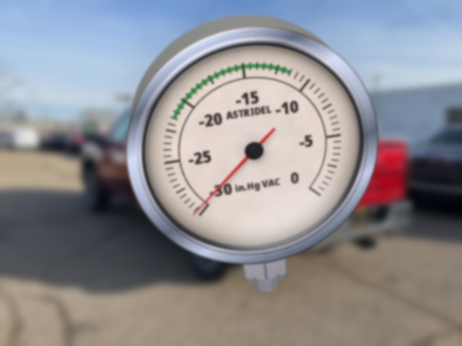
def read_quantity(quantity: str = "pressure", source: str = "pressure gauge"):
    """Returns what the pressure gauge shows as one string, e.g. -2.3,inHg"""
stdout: -29.5,inHg
